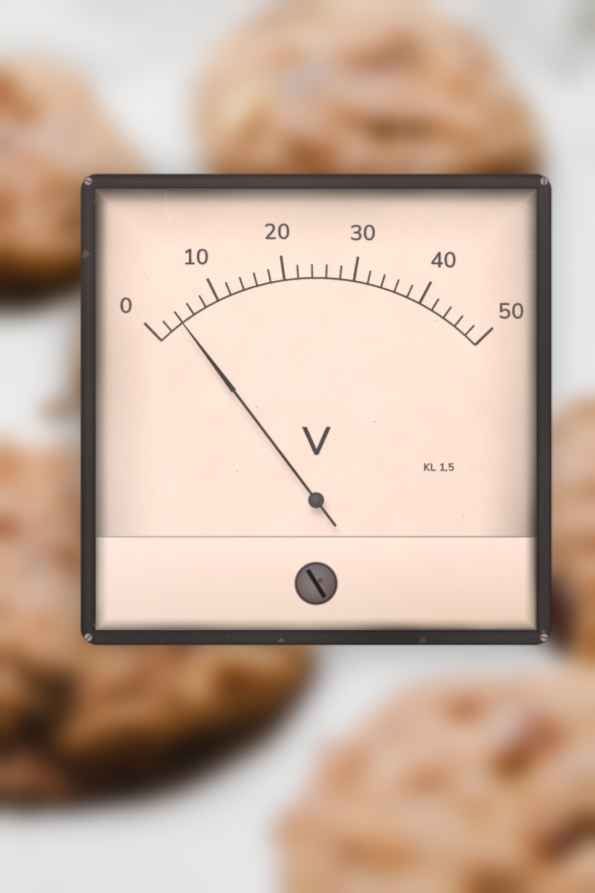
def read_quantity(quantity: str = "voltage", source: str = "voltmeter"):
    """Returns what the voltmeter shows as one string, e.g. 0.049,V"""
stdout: 4,V
